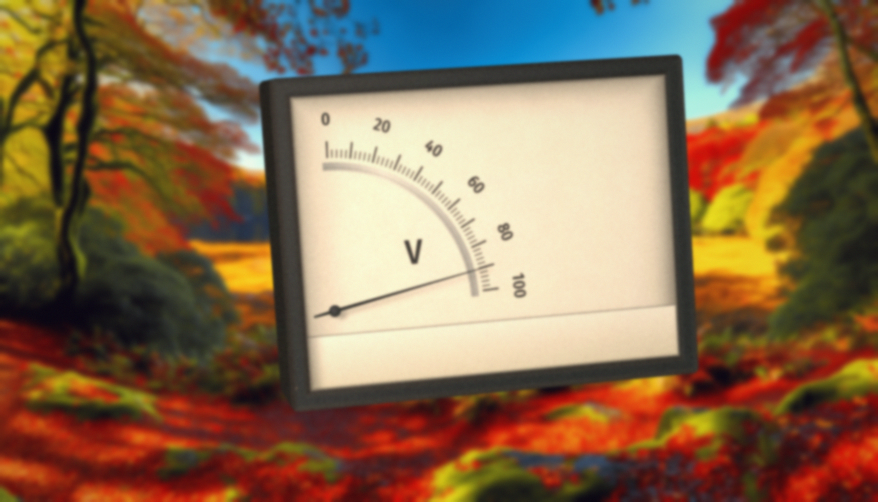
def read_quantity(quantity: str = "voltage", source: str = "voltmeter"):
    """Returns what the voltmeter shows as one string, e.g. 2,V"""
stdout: 90,V
